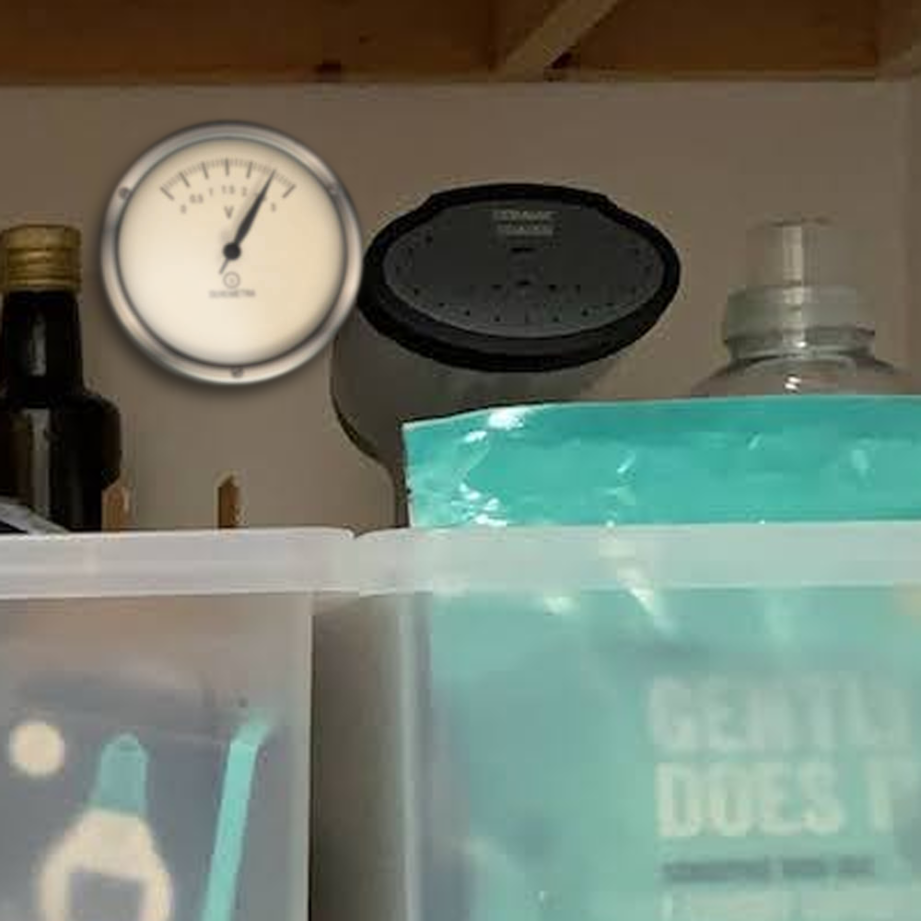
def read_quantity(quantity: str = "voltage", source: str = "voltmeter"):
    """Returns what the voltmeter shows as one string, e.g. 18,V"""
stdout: 2.5,V
